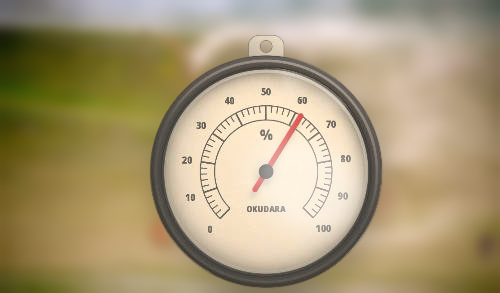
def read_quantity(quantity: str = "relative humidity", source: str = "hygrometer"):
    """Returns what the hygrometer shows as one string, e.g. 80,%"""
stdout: 62,%
